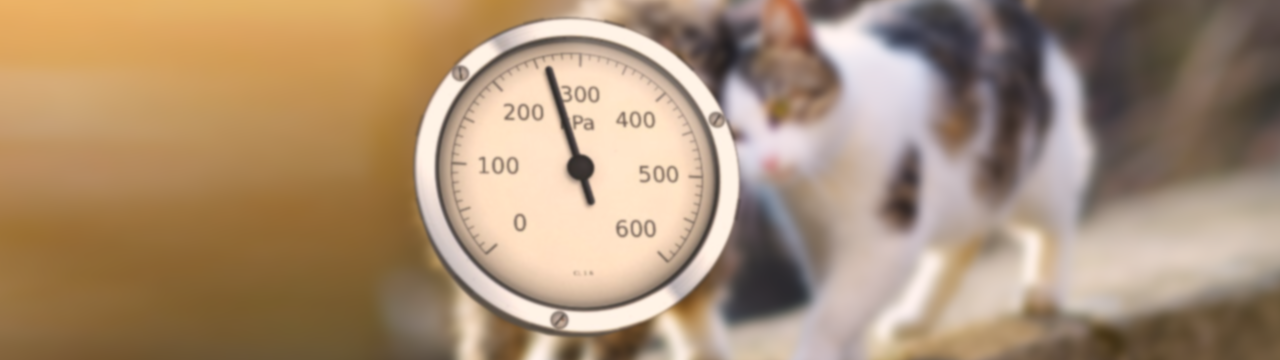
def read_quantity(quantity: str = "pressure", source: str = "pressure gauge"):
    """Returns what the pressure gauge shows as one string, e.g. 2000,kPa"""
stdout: 260,kPa
